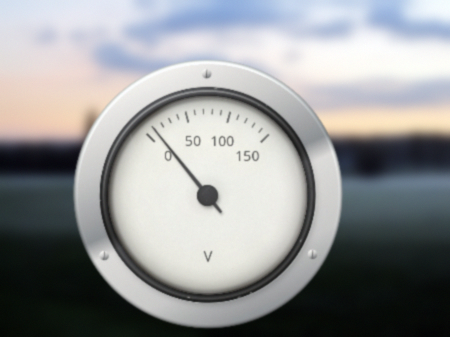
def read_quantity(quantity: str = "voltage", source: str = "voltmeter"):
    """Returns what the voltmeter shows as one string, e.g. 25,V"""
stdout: 10,V
